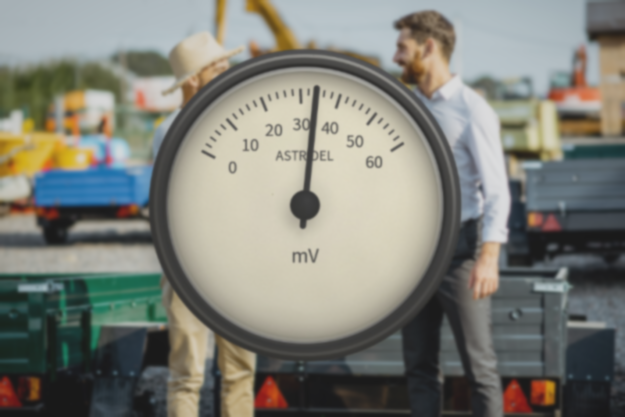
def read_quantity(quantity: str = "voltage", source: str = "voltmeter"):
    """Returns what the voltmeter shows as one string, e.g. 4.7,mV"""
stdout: 34,mV
